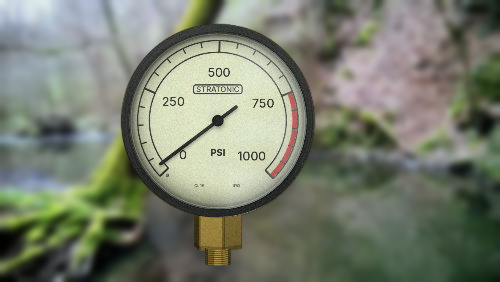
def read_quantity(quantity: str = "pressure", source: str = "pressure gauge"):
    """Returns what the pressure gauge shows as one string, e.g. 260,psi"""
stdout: 25,psi
